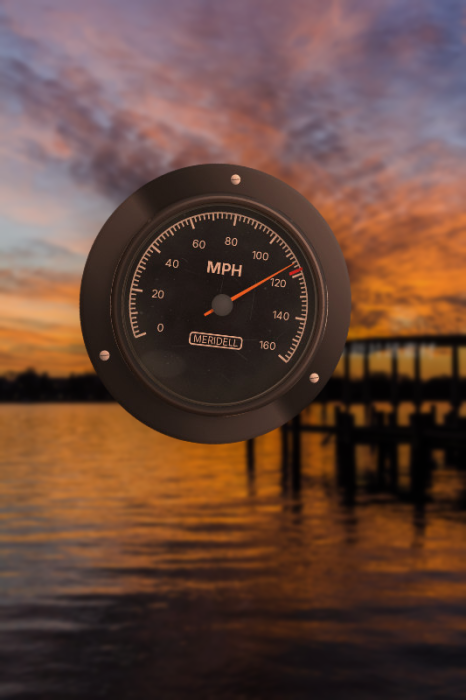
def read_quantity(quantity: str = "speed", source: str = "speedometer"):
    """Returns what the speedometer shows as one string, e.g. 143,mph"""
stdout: 114,mph
